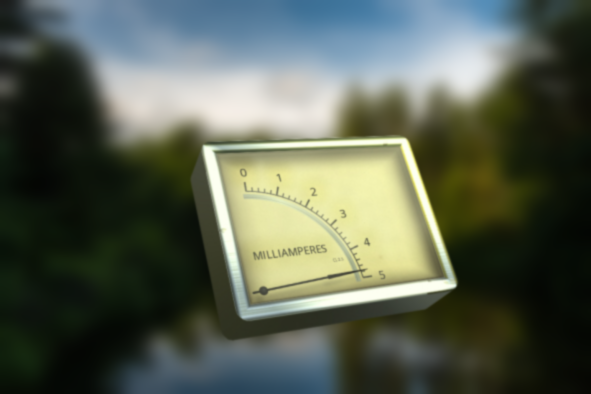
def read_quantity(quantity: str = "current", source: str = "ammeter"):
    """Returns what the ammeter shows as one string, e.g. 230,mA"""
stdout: 4.8,mA
